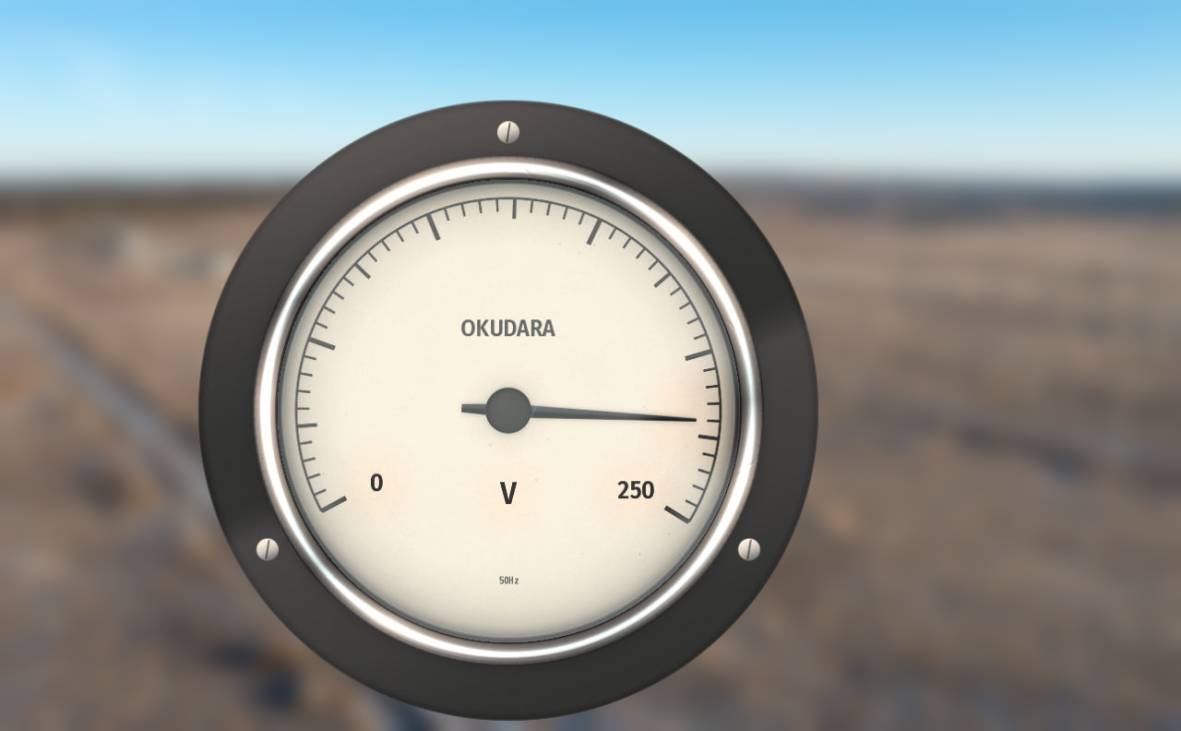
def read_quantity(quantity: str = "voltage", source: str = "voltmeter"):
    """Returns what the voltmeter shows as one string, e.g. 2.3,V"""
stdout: 220,V
